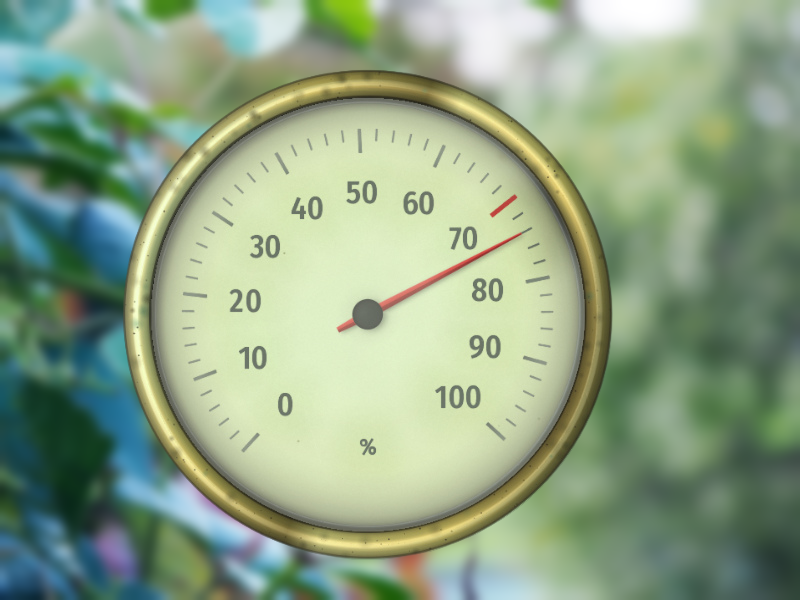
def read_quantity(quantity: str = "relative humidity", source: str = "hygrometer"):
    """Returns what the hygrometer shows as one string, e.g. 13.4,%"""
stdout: 74,%
